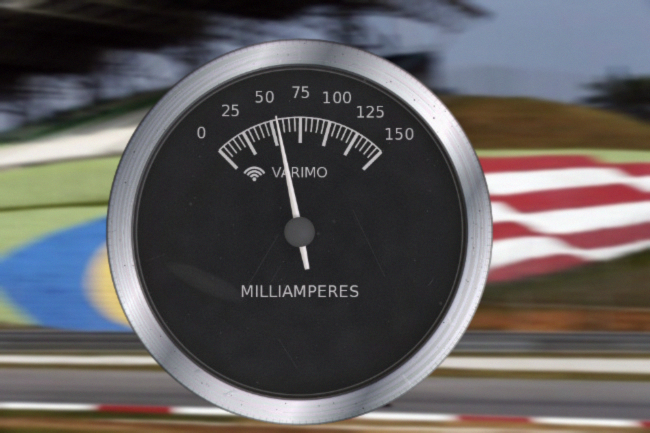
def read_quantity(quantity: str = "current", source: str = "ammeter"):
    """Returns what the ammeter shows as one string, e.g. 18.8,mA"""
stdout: 55,mA
